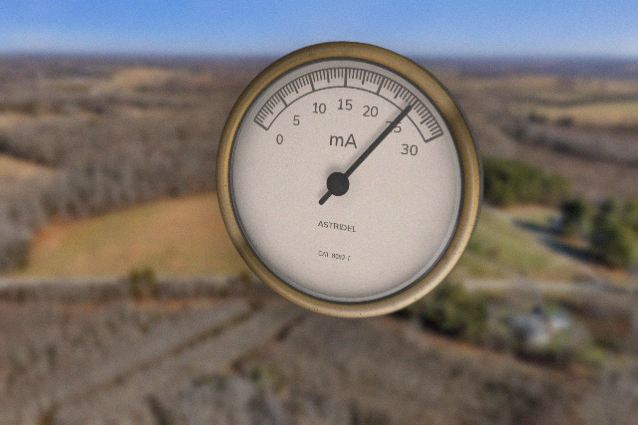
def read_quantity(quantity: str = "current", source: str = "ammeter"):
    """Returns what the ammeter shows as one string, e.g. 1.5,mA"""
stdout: 25,mA
